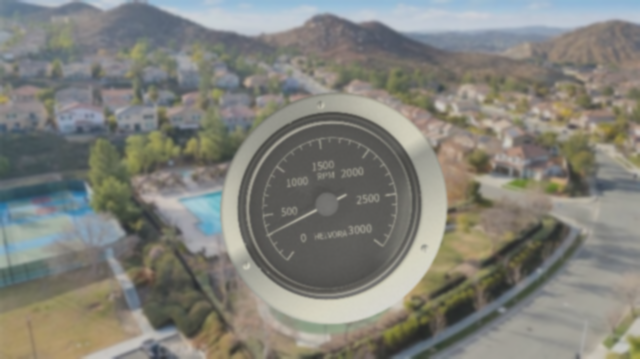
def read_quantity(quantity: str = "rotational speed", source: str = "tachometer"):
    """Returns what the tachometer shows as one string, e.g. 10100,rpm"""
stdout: 300,rpm
